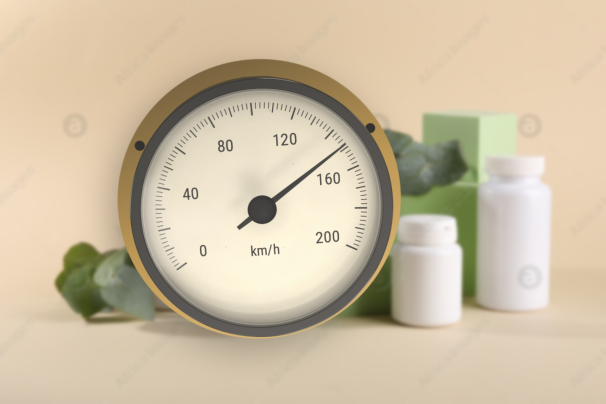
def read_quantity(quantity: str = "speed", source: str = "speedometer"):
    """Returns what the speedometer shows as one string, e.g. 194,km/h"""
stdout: 148,km/h
